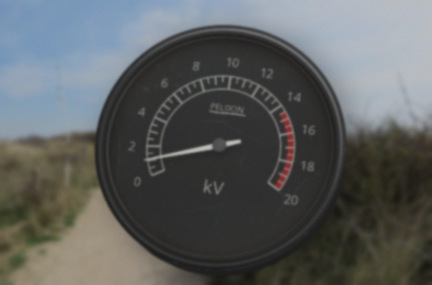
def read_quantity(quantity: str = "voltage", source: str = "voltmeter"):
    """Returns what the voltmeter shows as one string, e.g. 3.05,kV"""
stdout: 1,kV
